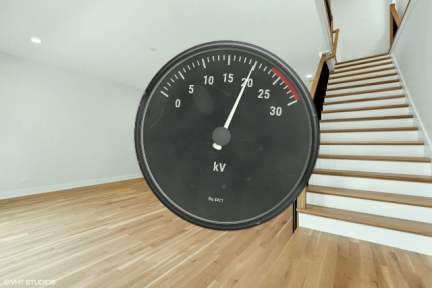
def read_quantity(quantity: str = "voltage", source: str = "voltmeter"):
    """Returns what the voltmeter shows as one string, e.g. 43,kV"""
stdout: 20,kV
